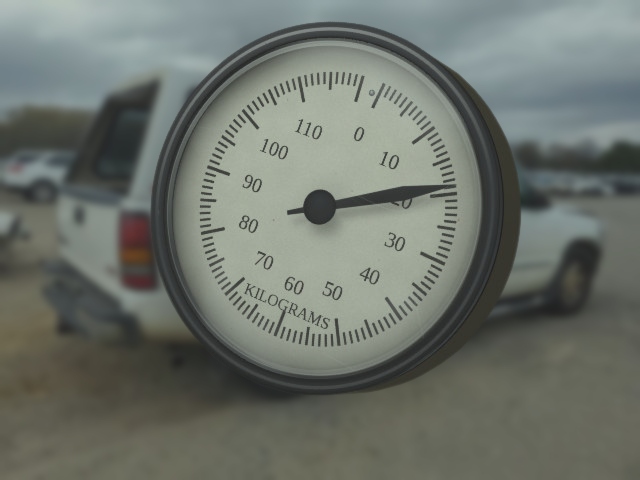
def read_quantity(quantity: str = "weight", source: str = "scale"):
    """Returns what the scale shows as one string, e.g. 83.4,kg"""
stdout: 19,kg
